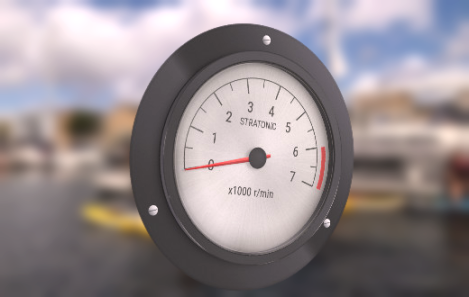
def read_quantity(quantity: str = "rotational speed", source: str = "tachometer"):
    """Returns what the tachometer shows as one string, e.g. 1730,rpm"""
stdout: 0,rpm
